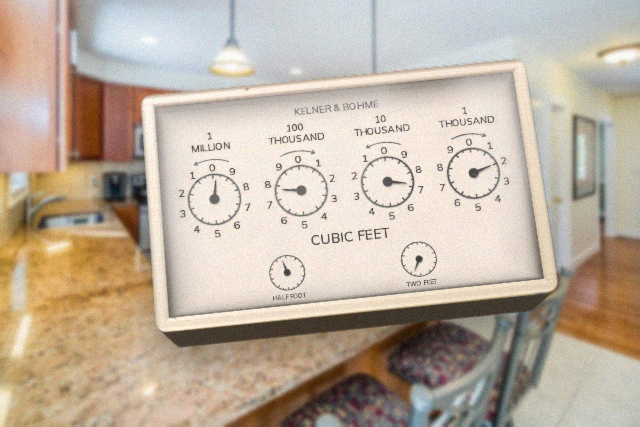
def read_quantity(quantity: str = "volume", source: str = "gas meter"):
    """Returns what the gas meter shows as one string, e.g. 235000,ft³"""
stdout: 977200,ft³
